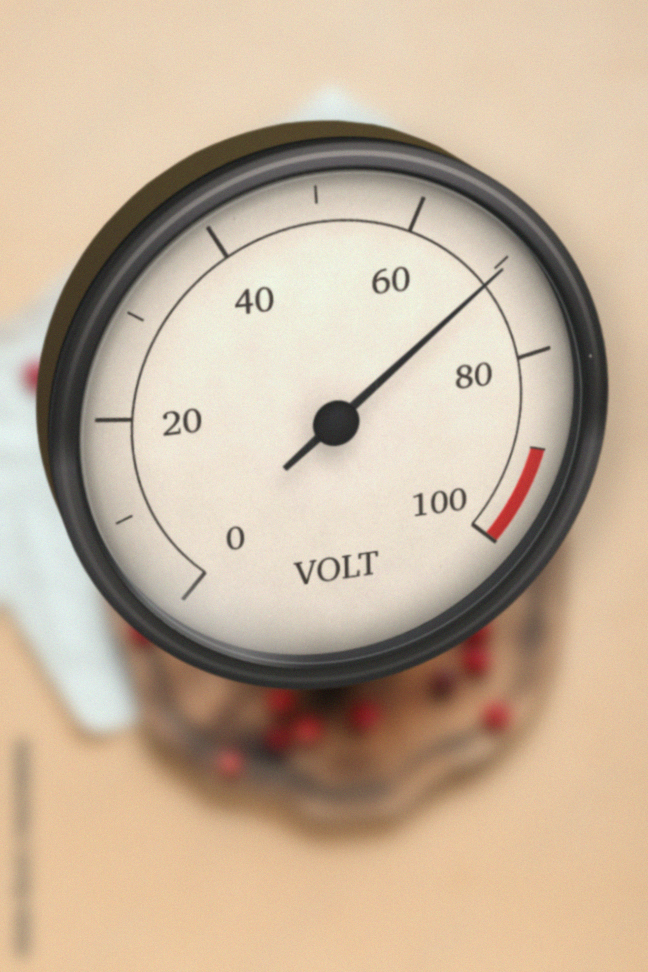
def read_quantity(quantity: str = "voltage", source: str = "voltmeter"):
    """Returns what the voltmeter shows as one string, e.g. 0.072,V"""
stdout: 70,V
